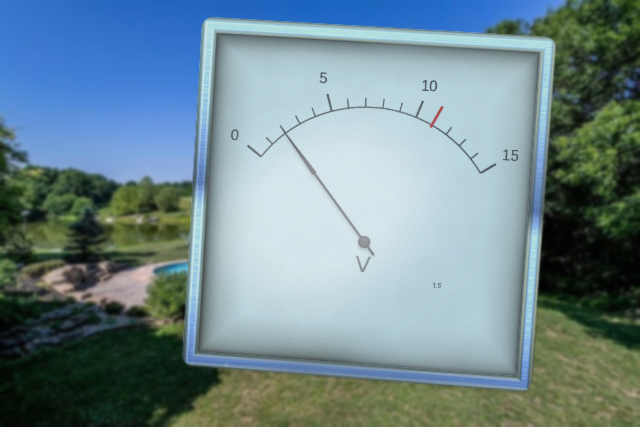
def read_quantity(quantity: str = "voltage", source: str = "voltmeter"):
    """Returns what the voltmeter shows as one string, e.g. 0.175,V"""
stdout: 2,V
